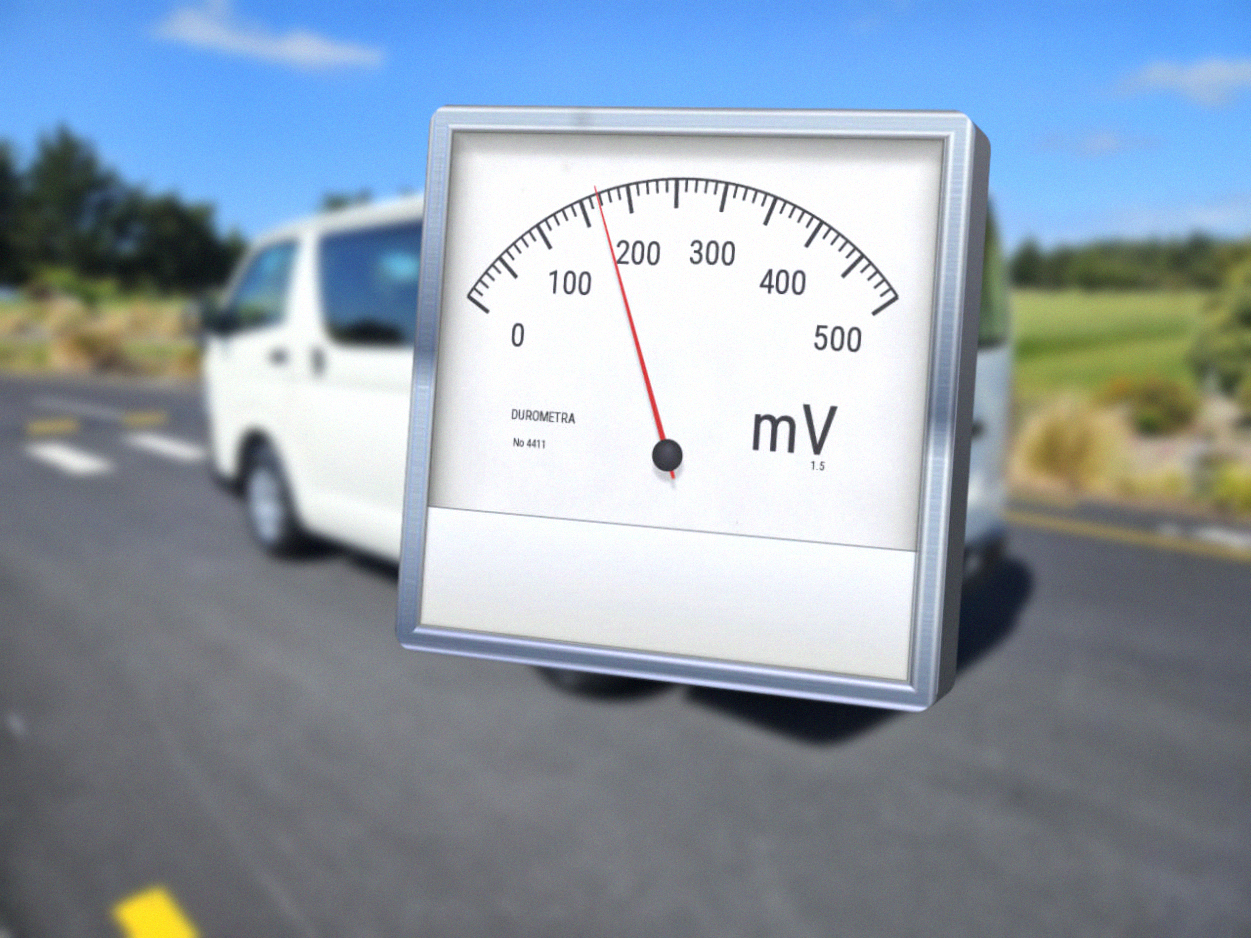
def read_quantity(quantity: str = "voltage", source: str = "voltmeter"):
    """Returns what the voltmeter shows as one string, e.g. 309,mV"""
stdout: 170,mV
